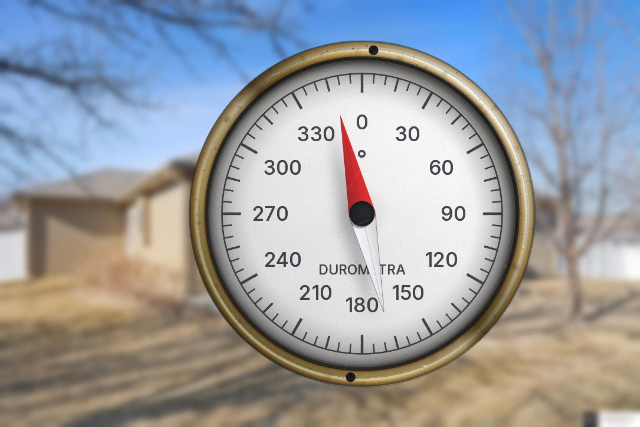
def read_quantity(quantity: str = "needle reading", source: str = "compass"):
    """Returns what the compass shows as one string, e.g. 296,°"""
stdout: 347.5,°
